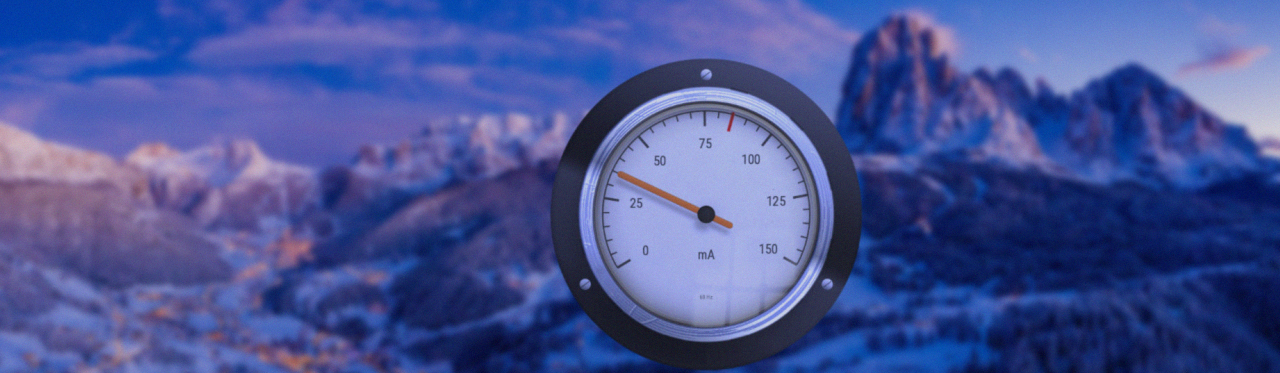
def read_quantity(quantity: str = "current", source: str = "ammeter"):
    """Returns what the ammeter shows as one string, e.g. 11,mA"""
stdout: 35,mA
